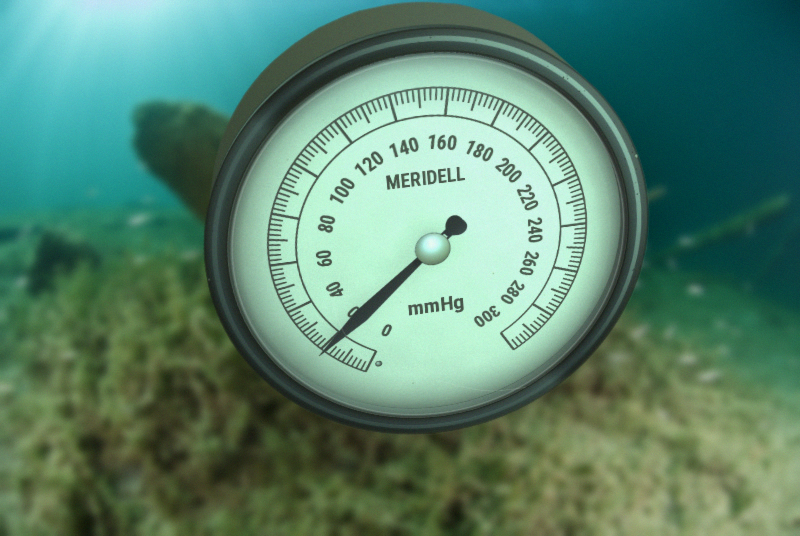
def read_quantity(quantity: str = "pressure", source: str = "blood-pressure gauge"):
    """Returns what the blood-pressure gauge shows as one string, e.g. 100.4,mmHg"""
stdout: 20,mmHg
